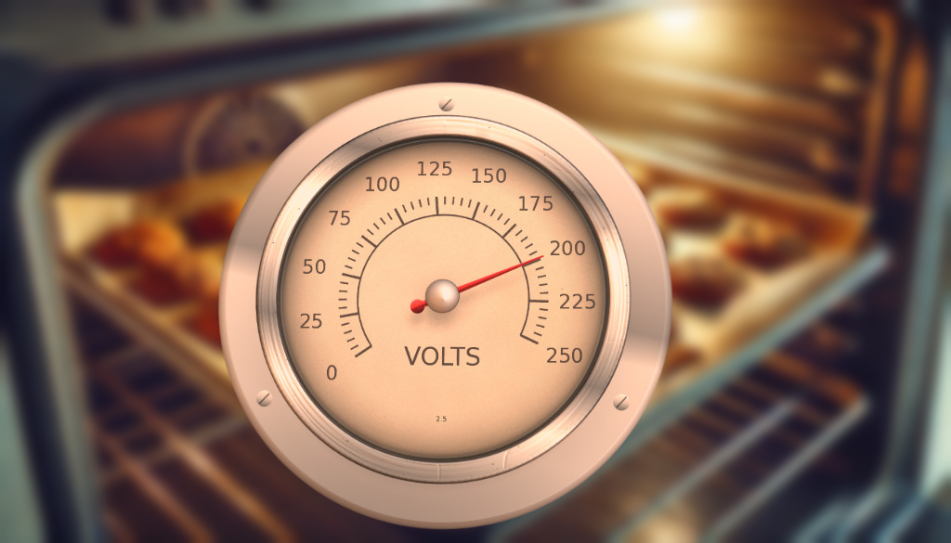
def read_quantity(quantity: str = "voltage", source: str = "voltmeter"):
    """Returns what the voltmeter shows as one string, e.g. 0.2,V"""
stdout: 200,V
